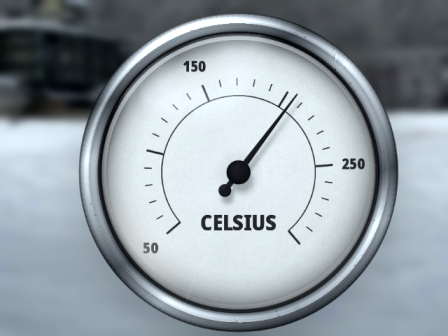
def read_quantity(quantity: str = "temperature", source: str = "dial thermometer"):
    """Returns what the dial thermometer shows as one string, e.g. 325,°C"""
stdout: 205,°C
